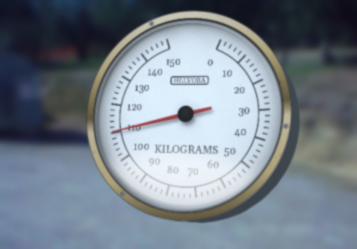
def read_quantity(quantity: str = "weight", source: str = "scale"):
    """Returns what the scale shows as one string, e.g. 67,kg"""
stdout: 110,kg
